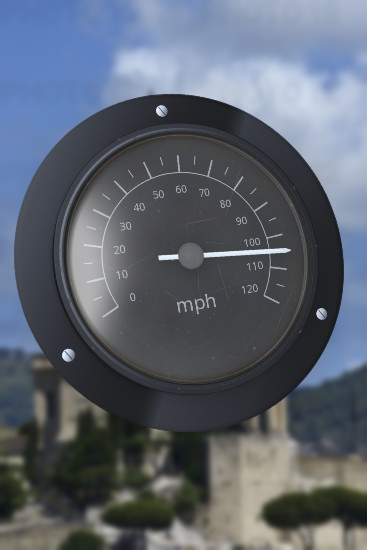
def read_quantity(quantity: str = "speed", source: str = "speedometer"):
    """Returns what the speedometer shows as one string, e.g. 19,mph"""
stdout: 105,mph
